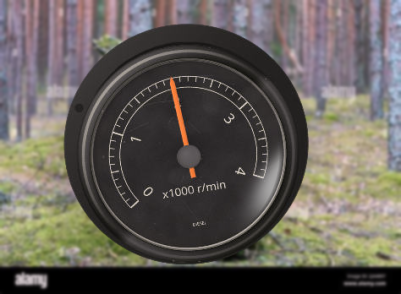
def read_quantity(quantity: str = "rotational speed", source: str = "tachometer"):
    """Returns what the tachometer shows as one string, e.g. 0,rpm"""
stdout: 2000,rpm
